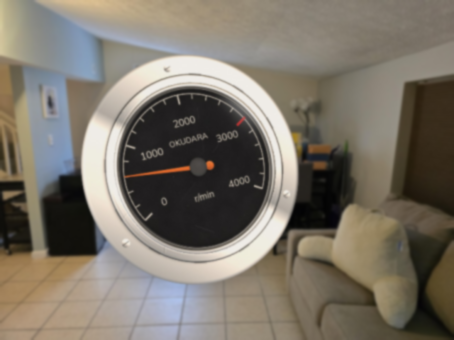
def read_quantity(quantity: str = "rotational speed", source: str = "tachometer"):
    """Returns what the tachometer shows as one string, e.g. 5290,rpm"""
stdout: 600,rpm
